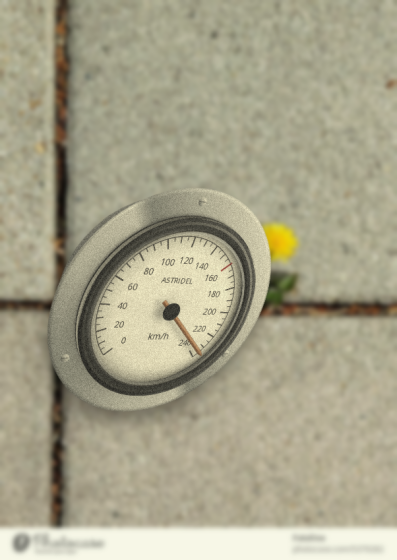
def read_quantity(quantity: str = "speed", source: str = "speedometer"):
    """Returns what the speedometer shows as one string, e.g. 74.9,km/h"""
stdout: 235,km/h
